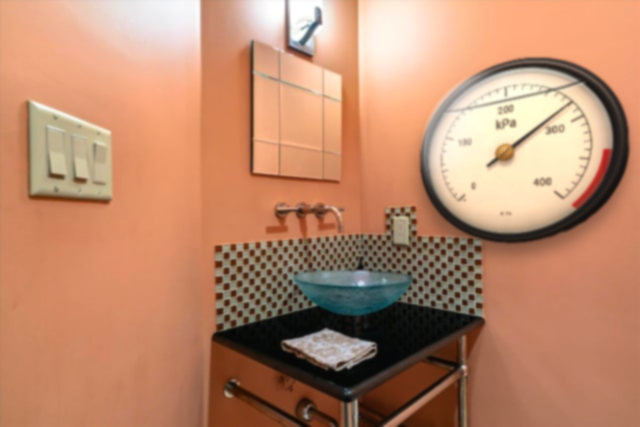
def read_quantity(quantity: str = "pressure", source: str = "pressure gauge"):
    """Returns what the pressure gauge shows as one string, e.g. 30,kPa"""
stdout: 280,kPa
